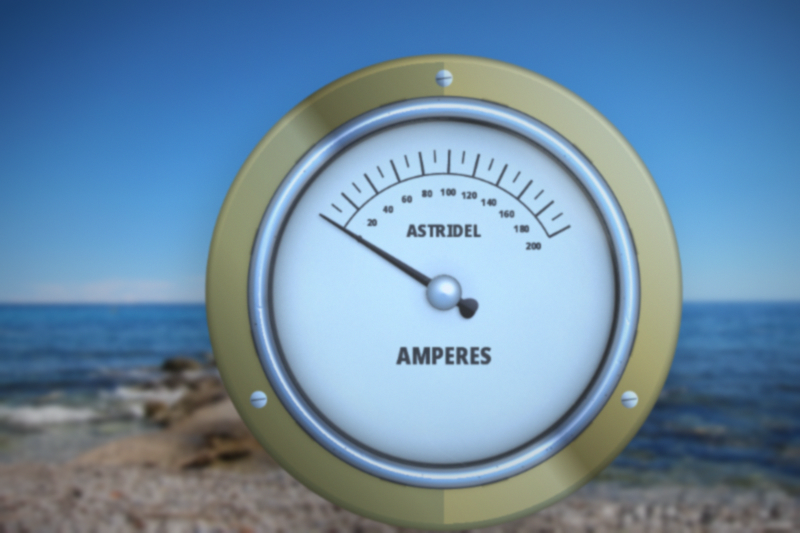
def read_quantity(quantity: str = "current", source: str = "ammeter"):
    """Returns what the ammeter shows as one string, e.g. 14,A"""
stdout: 0,A
